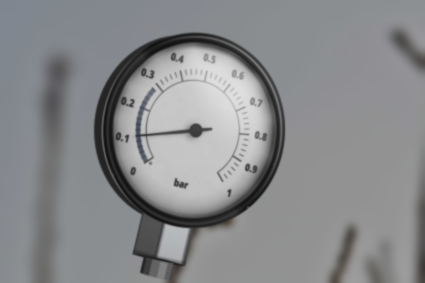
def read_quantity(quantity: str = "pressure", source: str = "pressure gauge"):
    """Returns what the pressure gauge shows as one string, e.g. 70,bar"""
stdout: 0.1,bar
